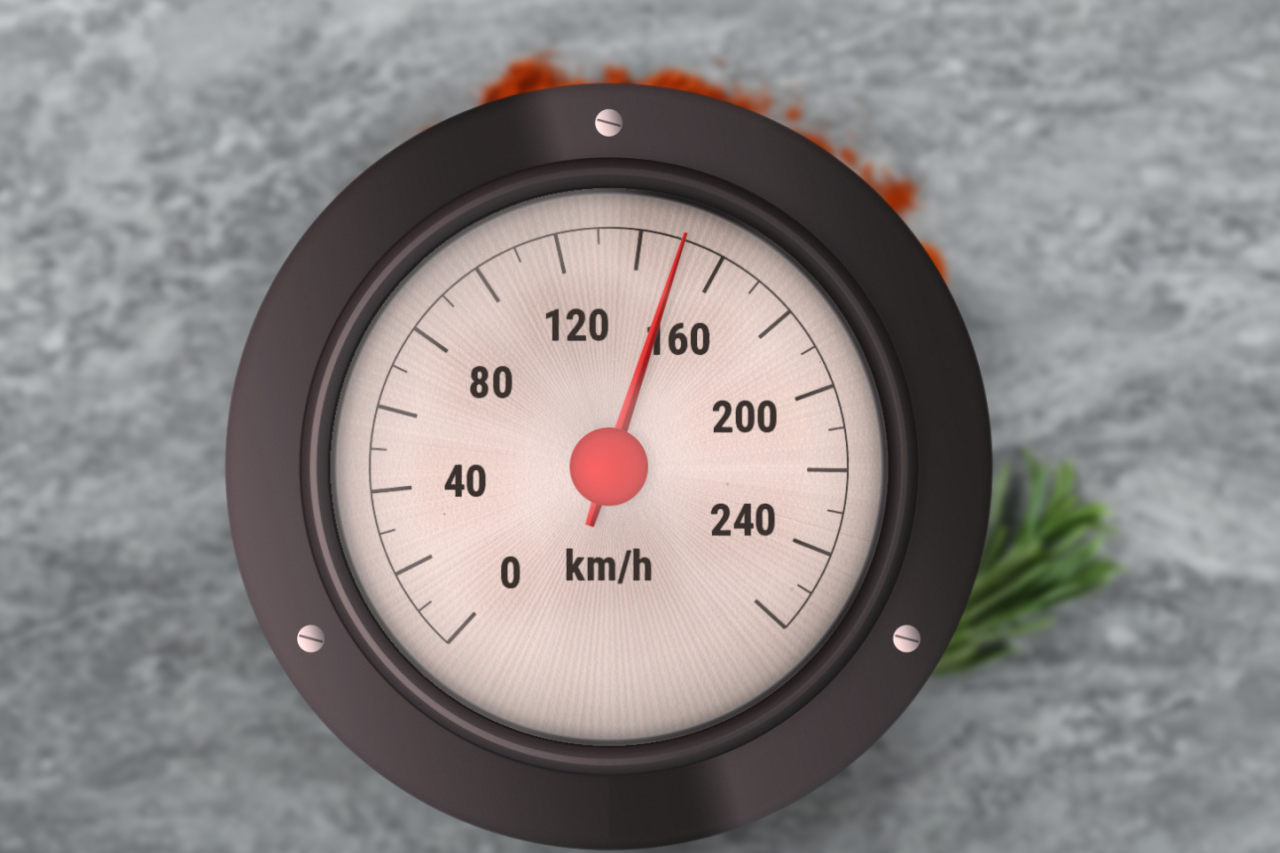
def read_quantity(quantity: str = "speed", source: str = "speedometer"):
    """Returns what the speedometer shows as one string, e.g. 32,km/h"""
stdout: 150,km/h
